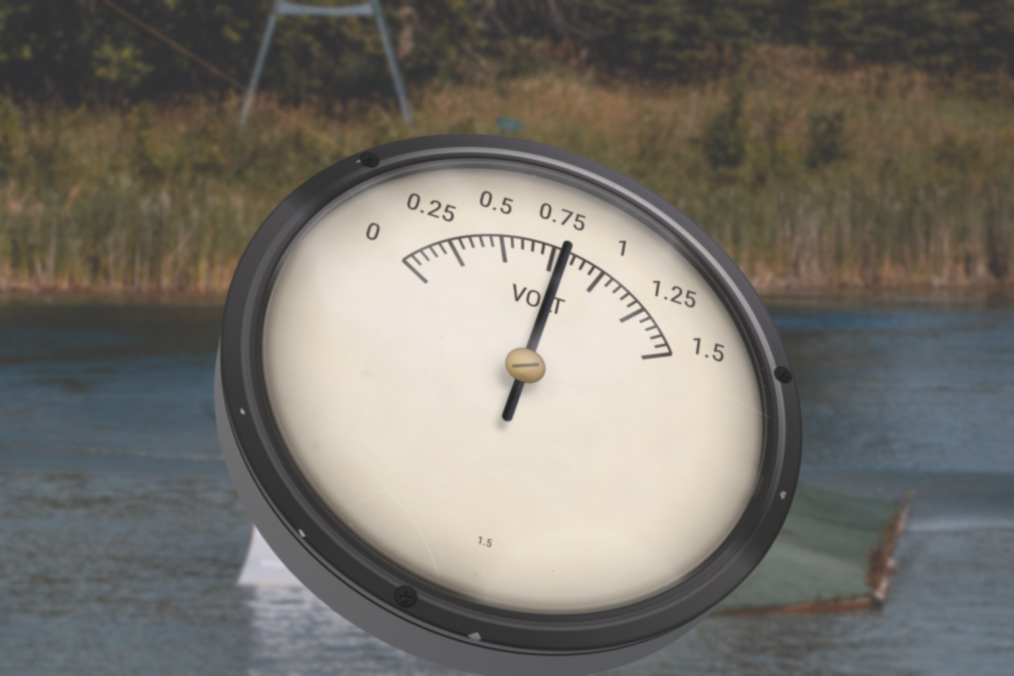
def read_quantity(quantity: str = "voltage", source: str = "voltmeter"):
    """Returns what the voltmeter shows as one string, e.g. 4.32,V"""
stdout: 0.8,V
